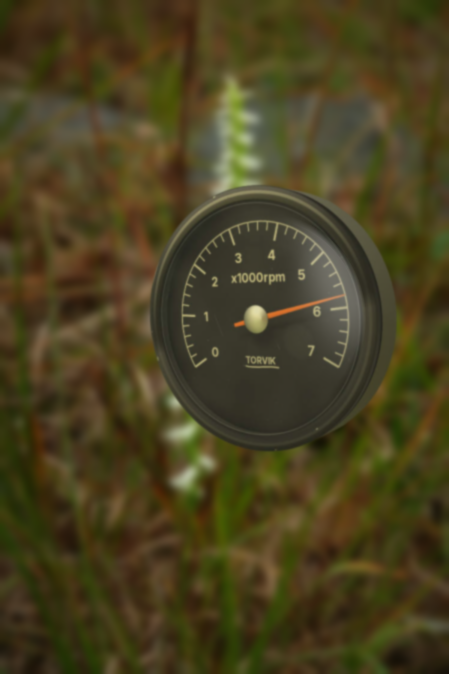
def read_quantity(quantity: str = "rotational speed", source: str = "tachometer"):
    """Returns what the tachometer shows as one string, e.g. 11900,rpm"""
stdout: 5800,rpm
